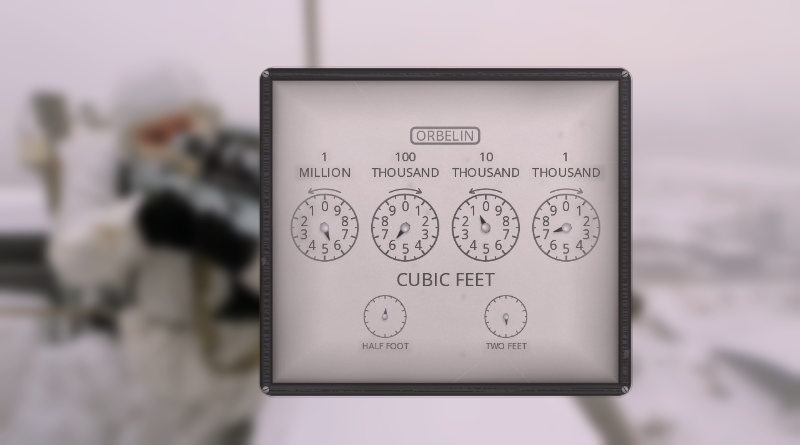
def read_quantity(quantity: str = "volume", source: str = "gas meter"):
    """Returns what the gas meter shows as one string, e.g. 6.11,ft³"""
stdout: 560700,ft³
